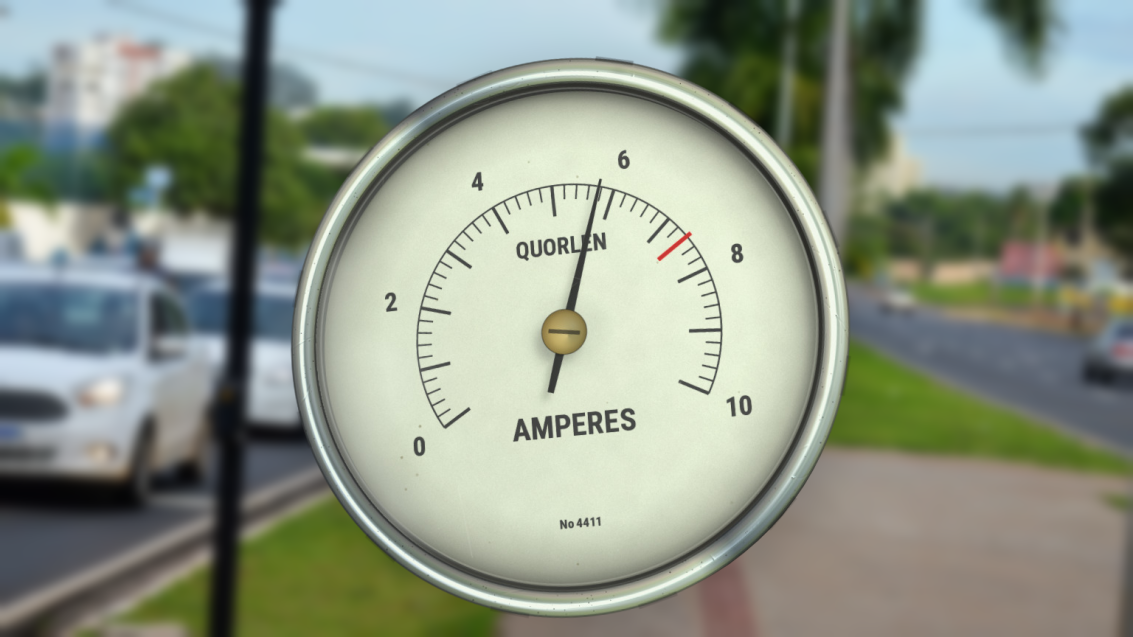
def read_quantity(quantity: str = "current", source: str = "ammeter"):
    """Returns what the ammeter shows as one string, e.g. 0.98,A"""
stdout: 5.8,A
